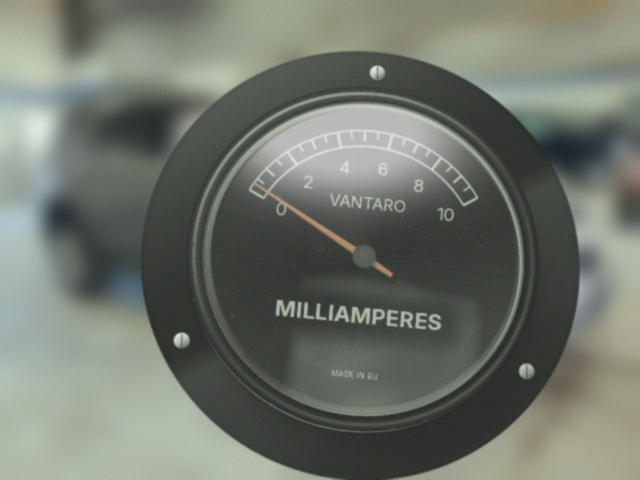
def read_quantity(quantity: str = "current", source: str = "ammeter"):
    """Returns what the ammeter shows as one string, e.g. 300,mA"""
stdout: 0.25,mA
